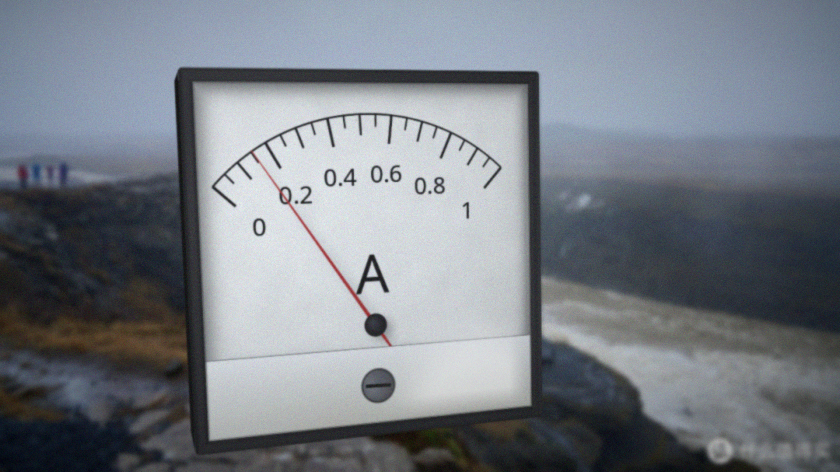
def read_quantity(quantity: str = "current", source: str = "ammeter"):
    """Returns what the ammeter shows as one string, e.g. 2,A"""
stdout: 0.15,A
